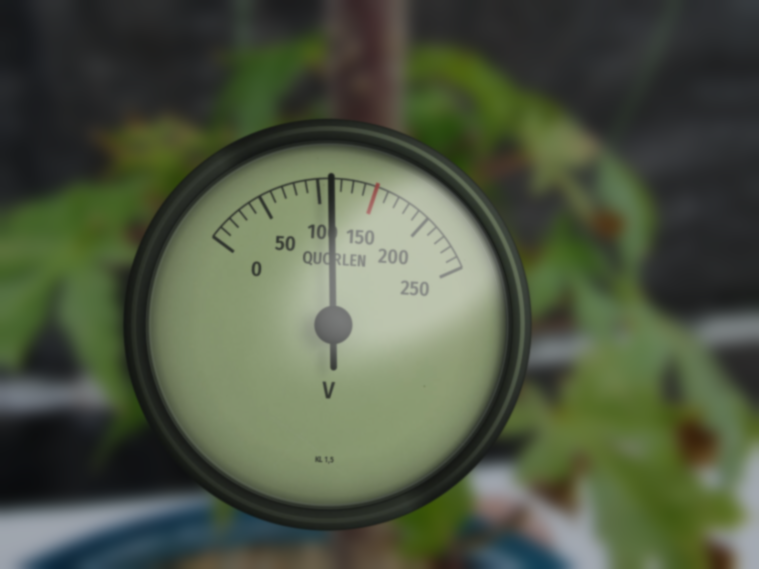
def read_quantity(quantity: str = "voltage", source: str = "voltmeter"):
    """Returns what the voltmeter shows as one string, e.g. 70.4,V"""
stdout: 110,V
